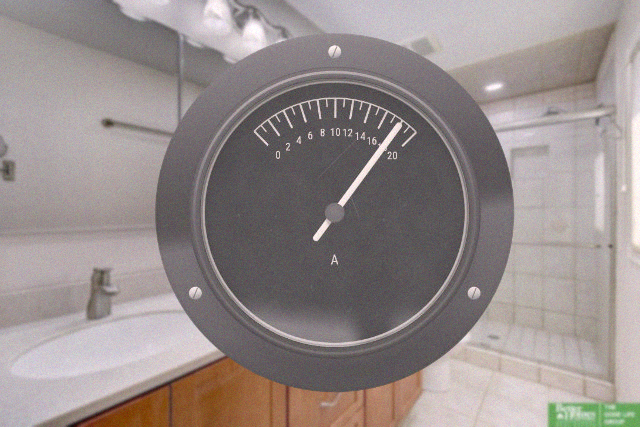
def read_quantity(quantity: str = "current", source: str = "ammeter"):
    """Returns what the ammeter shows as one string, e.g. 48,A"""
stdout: 18,A
